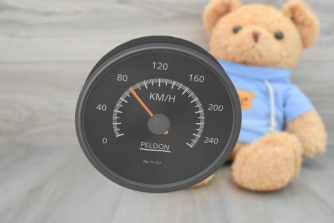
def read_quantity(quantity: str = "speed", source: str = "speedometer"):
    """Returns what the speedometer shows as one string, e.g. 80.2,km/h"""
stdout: 80,km/h
